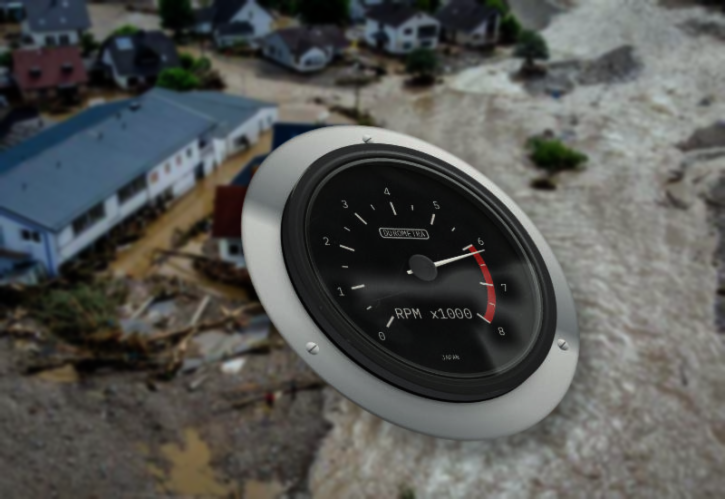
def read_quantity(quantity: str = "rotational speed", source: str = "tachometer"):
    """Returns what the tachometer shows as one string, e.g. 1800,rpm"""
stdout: 6250,rpm
